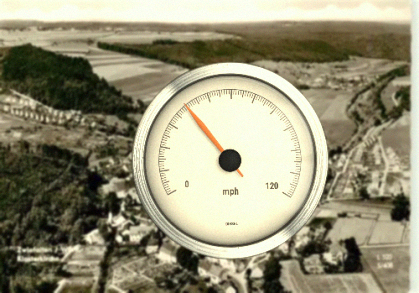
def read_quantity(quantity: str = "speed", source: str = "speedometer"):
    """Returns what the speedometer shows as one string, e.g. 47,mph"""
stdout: 40,mph
